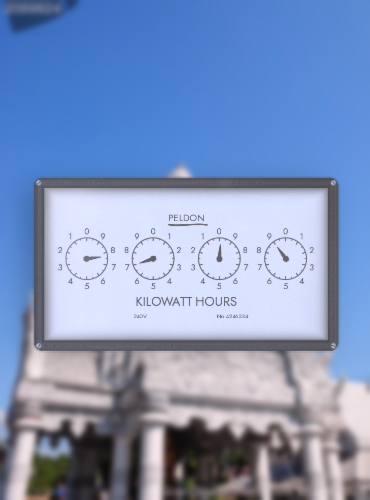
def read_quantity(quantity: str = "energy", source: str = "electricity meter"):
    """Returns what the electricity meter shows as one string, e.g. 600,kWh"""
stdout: 7699,kWh
